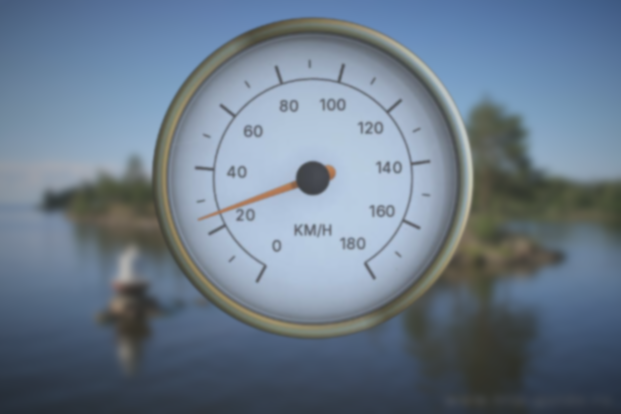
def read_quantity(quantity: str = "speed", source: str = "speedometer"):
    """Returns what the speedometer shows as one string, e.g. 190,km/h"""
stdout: 25,km/h
